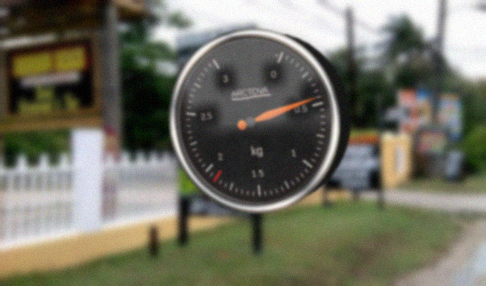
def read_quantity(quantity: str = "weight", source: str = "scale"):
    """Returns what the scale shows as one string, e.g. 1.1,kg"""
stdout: 0.45,kg
